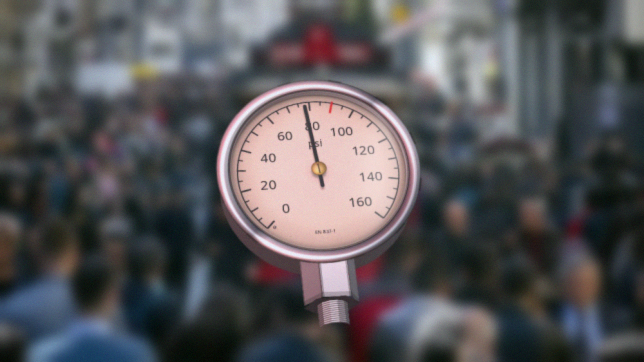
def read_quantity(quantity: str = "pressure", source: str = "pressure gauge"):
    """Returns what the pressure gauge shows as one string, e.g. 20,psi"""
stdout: 77.5,psi
